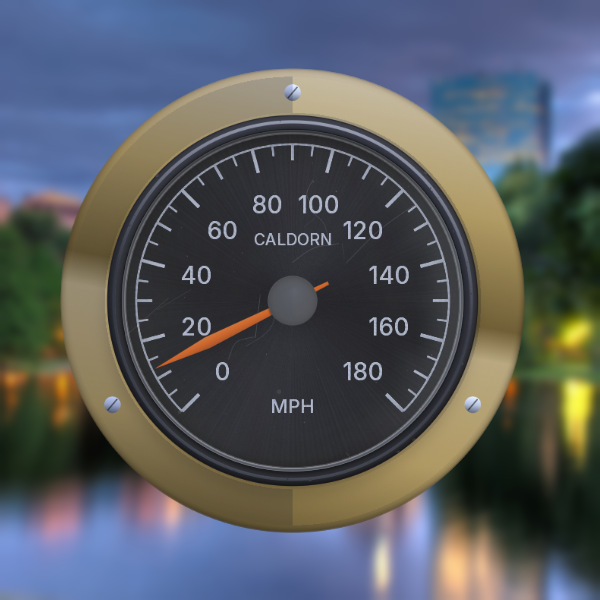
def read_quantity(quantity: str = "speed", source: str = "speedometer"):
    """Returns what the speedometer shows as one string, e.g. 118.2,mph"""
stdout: 12.5,mph
